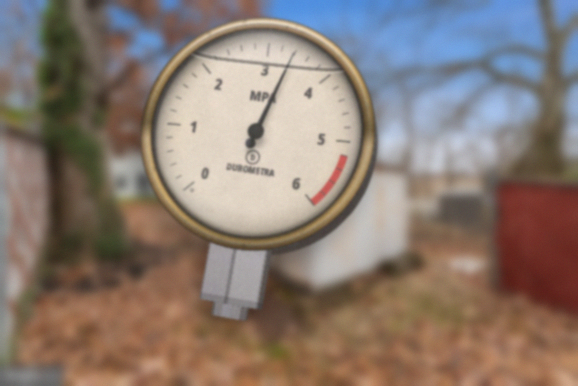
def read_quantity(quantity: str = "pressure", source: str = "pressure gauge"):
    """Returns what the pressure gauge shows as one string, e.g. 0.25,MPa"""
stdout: 3.4,MPa
